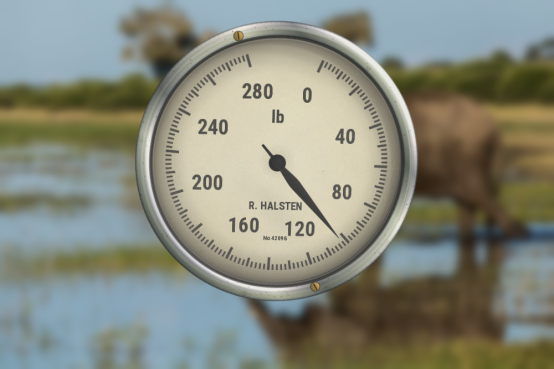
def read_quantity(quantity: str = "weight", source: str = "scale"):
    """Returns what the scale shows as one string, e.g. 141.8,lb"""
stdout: 102,lb
